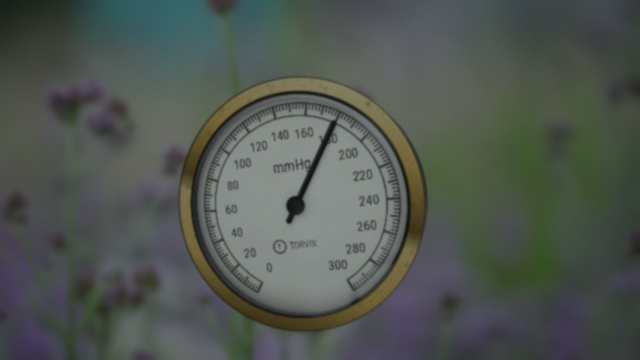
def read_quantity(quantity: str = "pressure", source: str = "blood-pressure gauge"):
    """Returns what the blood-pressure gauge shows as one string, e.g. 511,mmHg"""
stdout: 180,mmHg
